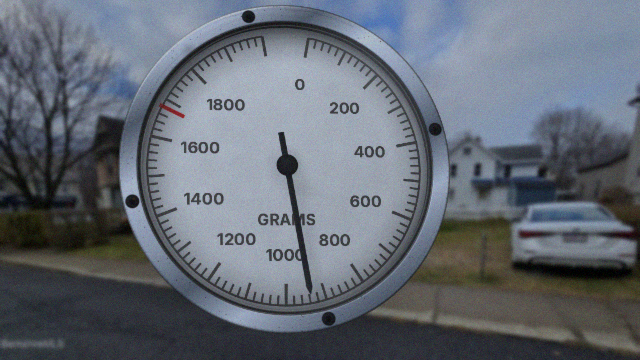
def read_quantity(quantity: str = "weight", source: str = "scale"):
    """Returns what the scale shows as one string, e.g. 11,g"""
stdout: 940,g
